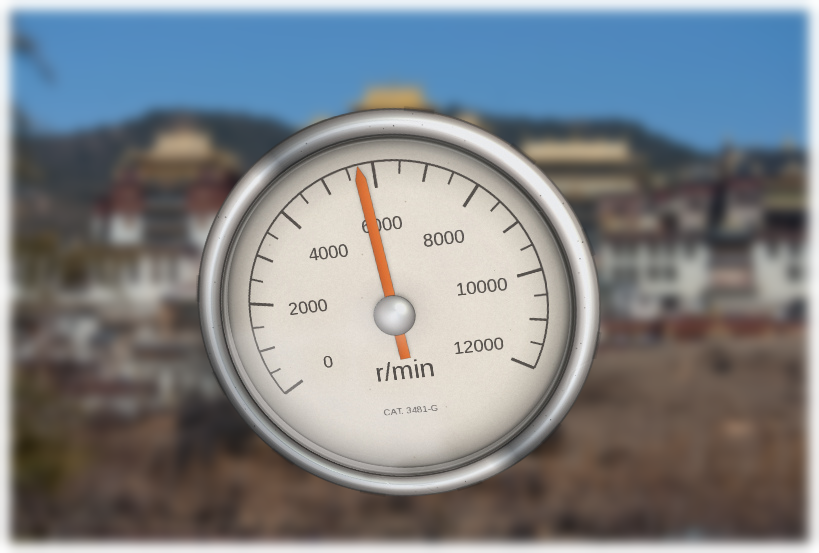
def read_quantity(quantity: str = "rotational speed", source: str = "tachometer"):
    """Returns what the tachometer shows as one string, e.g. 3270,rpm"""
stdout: 5750,rpm
